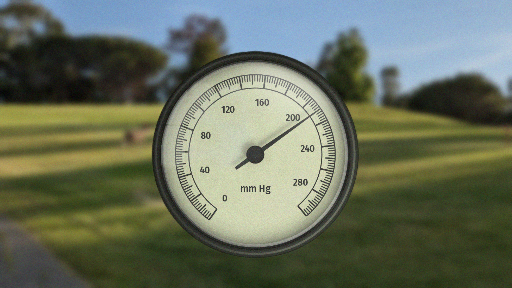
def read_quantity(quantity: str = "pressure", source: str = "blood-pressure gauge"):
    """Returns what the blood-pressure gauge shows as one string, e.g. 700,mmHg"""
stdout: 210,mmHg
